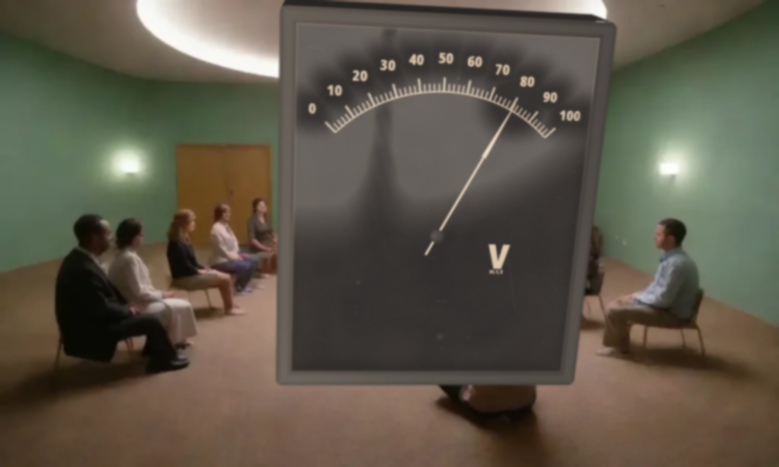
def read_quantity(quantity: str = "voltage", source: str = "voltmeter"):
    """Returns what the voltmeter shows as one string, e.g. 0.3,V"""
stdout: 80,V
